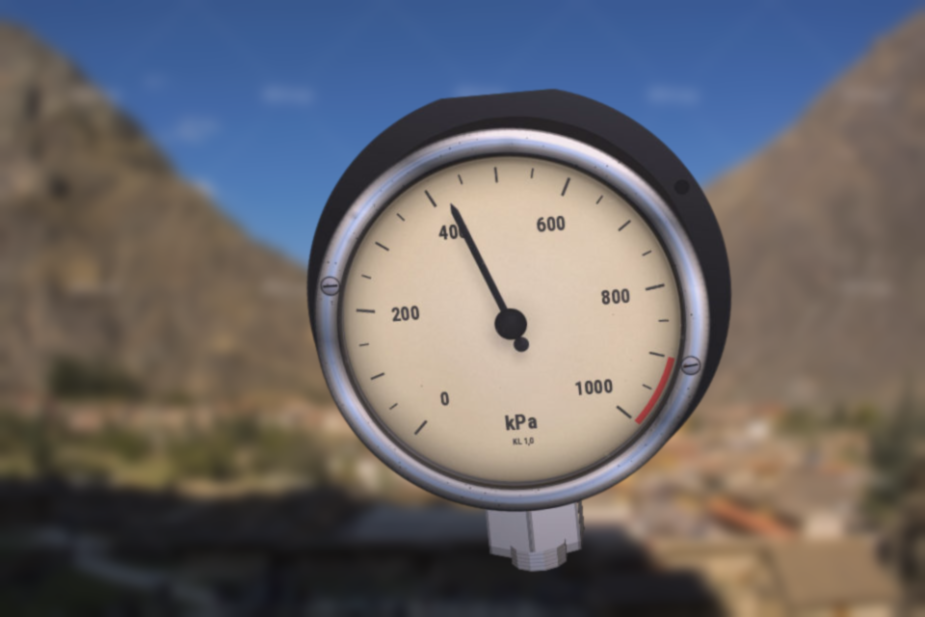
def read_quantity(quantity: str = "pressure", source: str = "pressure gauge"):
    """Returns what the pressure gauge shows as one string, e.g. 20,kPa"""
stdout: 425,kPa
